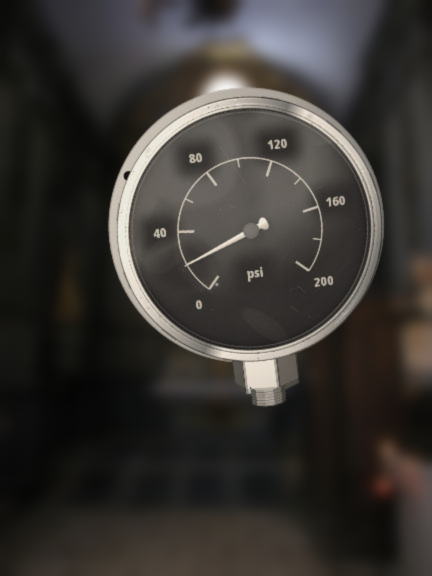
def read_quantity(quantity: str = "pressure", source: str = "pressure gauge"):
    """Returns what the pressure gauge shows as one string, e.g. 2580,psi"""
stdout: 20,psi
